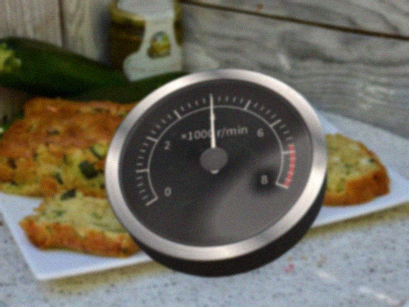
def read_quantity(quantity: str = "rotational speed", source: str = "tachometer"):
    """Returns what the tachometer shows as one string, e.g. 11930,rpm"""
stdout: 4000,rpm
